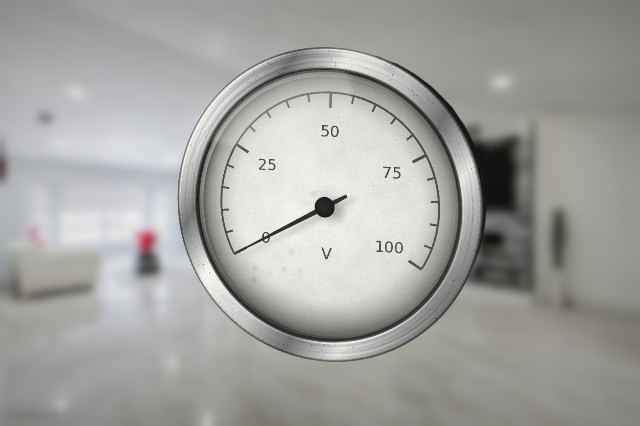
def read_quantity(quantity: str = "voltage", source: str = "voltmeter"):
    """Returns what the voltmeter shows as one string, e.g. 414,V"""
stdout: 0,V
